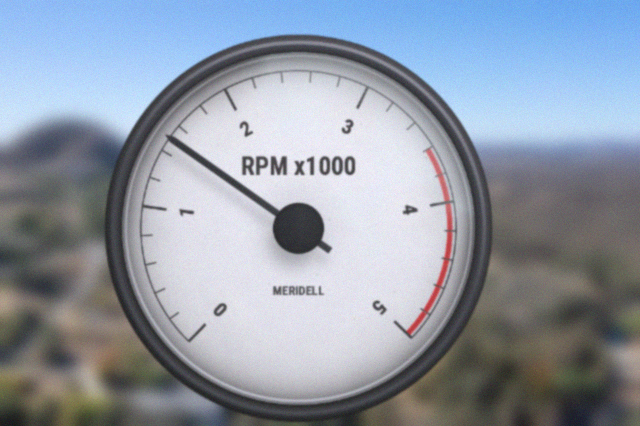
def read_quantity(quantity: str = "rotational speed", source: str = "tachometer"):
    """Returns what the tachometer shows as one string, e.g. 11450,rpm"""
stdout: 1500,rpm
